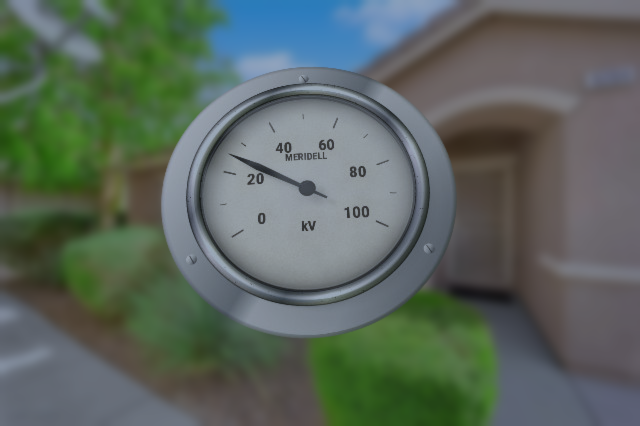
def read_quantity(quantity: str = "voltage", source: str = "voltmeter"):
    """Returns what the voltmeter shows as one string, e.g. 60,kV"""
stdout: 25,kV
